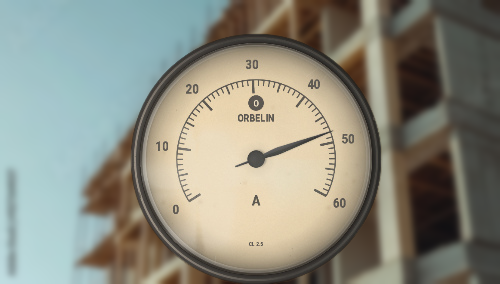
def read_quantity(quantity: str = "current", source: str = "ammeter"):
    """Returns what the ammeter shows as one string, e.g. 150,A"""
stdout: 48,A
